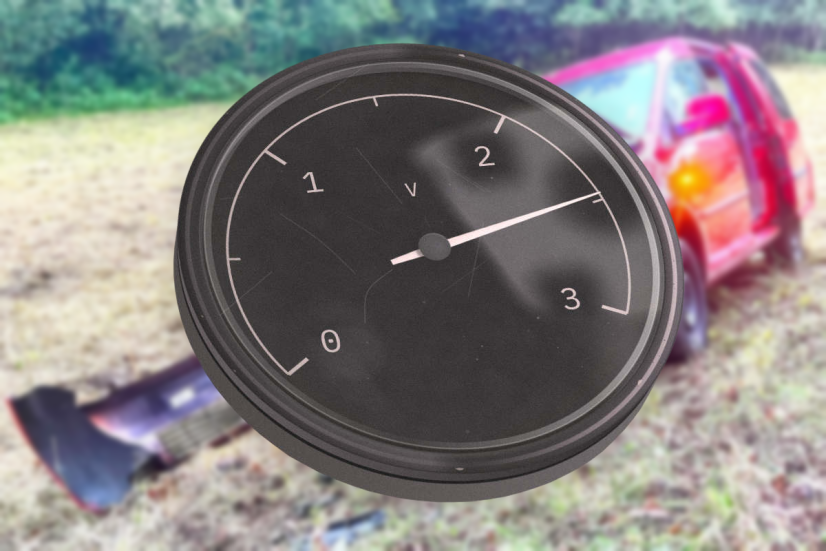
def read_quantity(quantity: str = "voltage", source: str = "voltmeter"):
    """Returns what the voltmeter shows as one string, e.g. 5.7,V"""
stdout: 2.5,V
